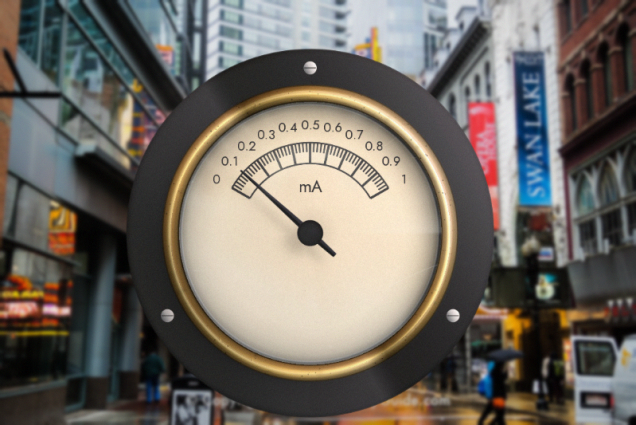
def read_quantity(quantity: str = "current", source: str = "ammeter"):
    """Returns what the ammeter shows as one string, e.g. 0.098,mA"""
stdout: 0.1,mA
